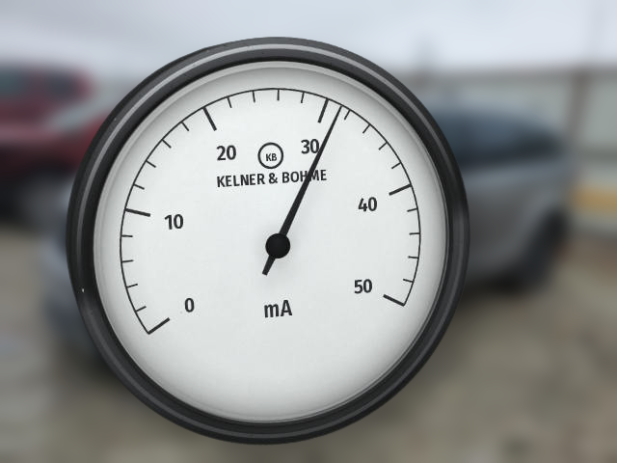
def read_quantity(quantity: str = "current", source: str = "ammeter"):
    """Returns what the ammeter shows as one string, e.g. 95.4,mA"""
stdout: 31,mA
